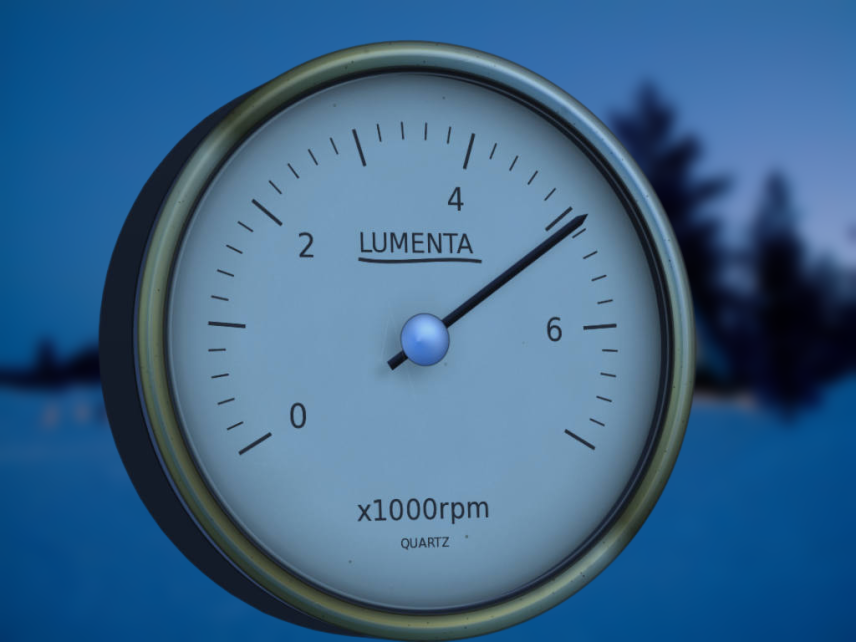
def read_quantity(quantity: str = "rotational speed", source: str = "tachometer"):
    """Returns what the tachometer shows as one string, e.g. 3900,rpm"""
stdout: 5100,rpm
